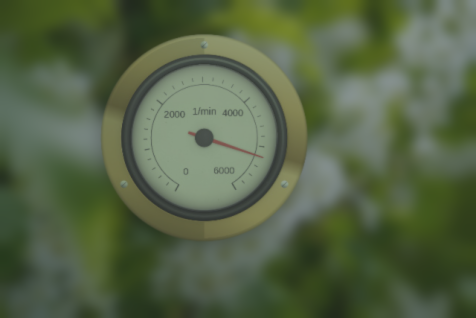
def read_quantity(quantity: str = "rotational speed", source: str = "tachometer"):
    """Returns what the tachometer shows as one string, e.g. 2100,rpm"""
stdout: 5200,rpm
